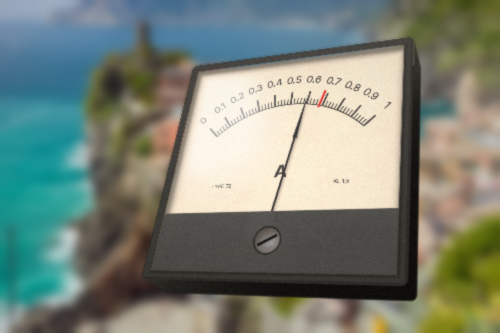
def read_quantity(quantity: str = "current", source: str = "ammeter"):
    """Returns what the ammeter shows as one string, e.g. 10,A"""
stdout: 0.6,A
